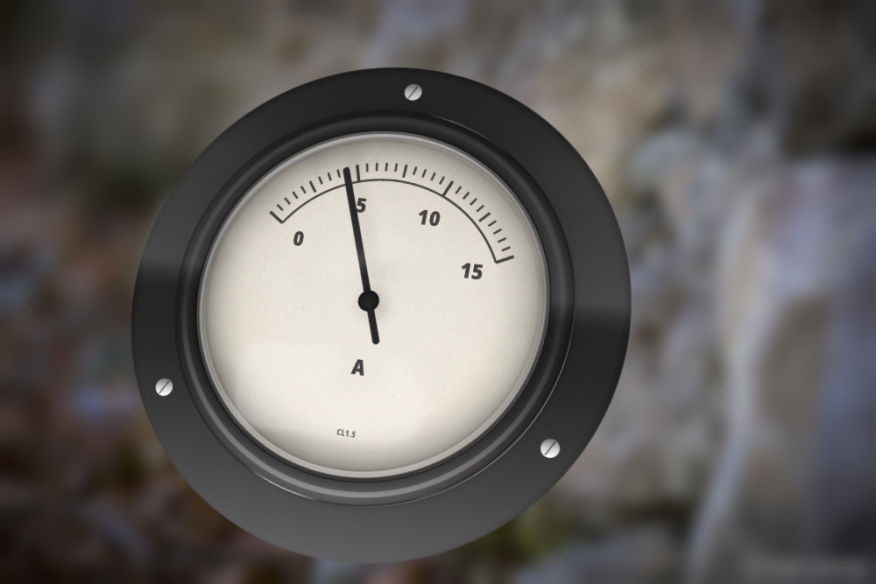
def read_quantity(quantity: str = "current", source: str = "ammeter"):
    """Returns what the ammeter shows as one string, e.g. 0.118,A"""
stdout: 4.5,A
